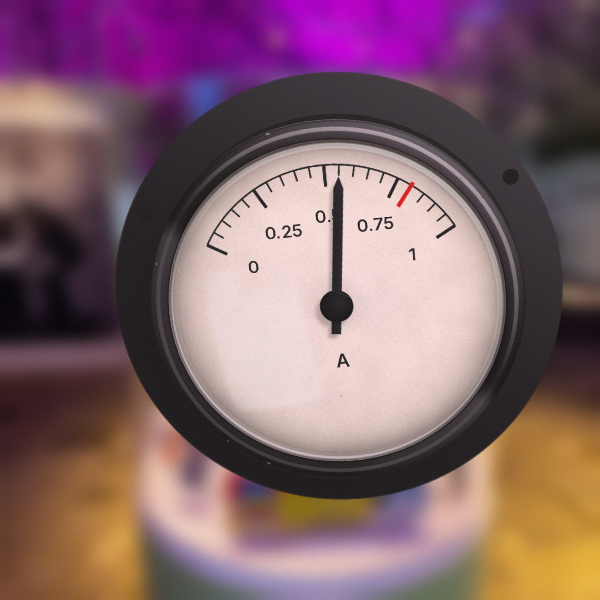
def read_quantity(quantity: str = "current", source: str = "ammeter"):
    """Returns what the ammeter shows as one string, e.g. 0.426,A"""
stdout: 0.55,A
